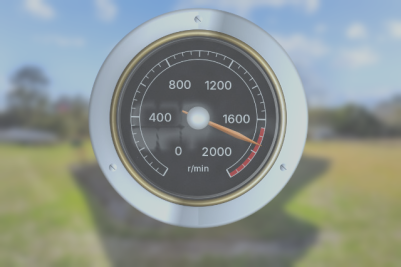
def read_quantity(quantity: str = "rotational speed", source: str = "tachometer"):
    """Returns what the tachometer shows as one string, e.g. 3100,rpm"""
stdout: 1750,rpm
